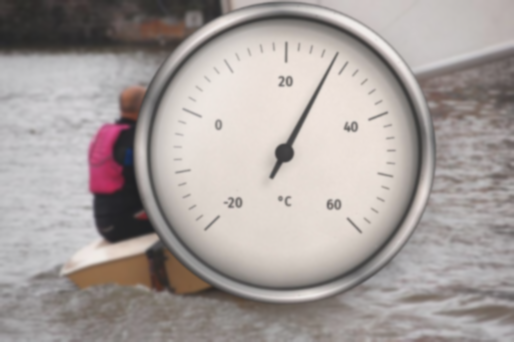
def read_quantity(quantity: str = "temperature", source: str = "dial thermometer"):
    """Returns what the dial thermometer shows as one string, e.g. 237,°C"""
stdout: 28,°C
